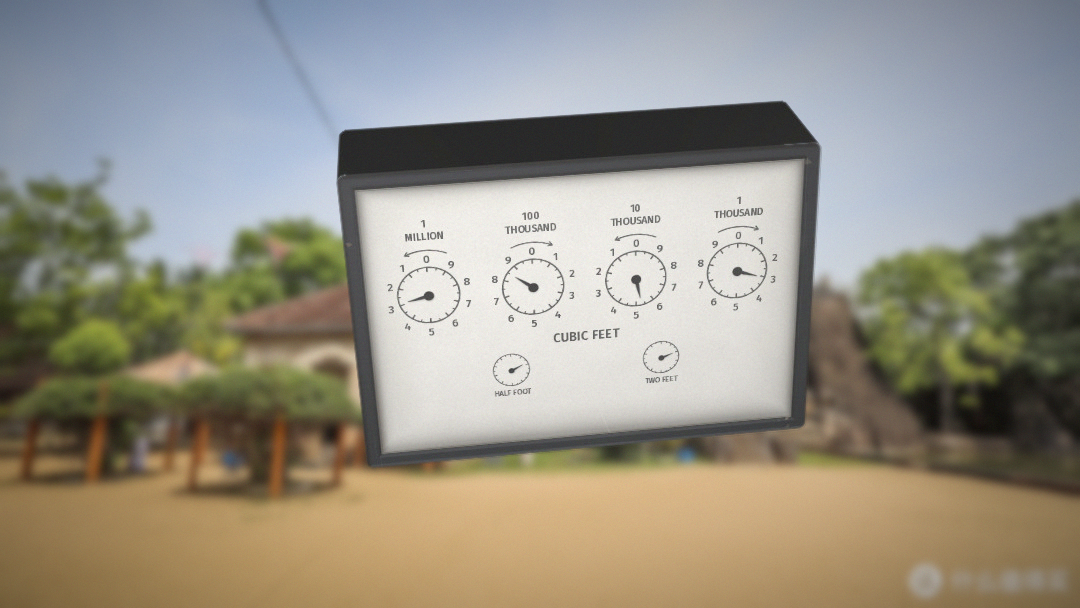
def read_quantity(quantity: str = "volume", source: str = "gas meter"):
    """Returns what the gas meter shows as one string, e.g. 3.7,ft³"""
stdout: 285300,ft³
